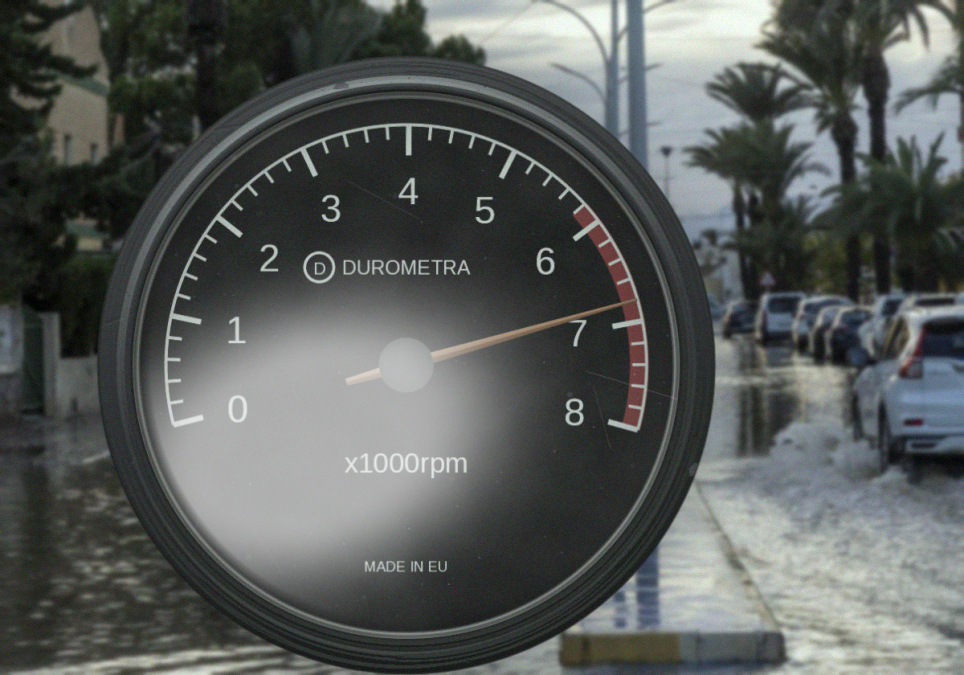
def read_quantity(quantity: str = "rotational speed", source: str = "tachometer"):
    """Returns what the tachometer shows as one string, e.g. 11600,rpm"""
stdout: 6800,rpm
